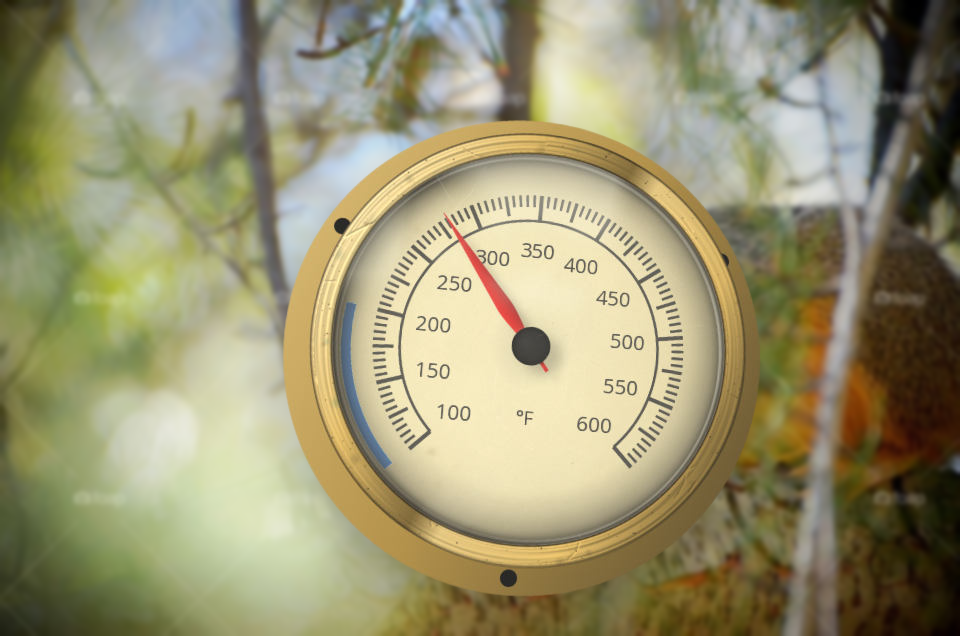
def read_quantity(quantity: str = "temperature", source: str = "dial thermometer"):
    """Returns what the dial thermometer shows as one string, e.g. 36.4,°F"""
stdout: 280,°F
